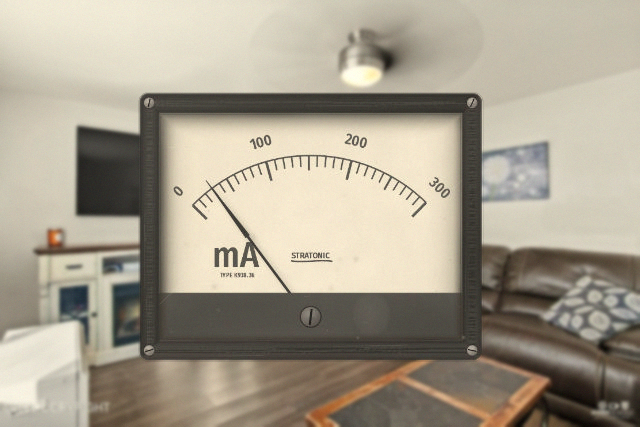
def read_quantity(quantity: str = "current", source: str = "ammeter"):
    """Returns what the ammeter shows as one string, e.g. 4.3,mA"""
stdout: 30,mA
